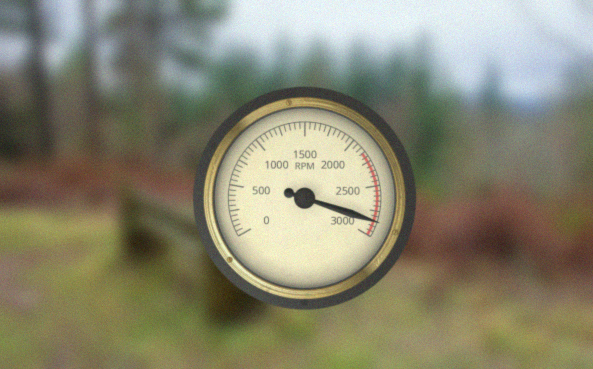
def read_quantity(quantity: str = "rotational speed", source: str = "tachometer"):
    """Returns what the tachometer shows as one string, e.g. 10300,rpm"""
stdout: 2850,rpm
